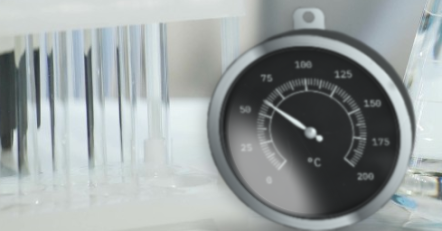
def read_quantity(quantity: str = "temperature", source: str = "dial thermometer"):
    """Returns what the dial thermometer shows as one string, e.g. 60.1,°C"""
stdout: 62.5,°C
